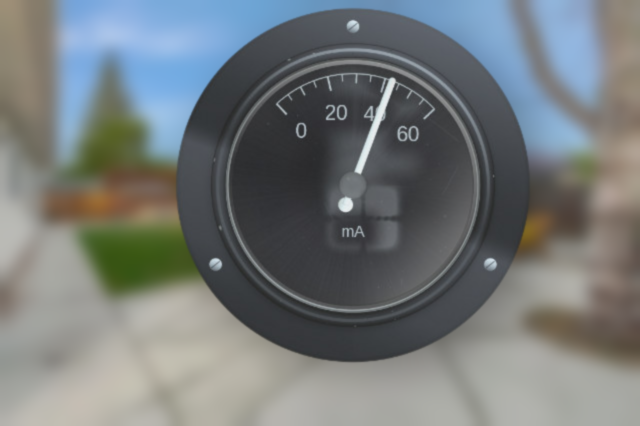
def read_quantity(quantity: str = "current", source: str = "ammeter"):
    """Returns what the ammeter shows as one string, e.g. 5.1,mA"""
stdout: 42.5,mA
